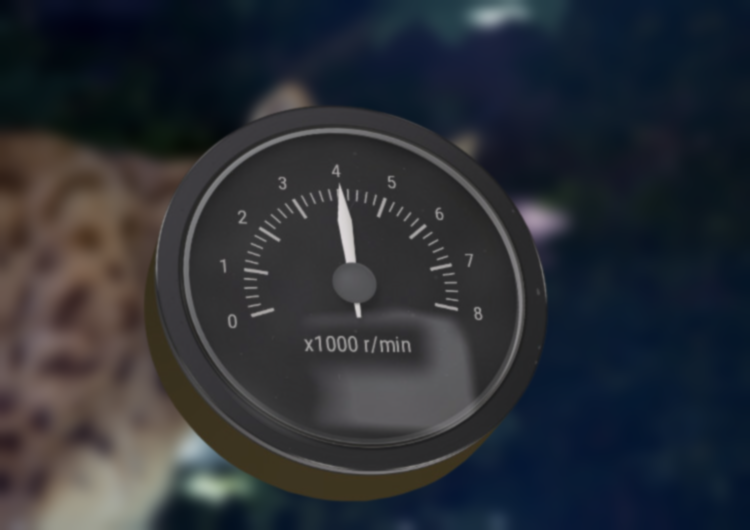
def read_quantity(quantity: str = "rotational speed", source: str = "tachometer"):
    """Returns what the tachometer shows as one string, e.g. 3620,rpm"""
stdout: 4000,rpm
